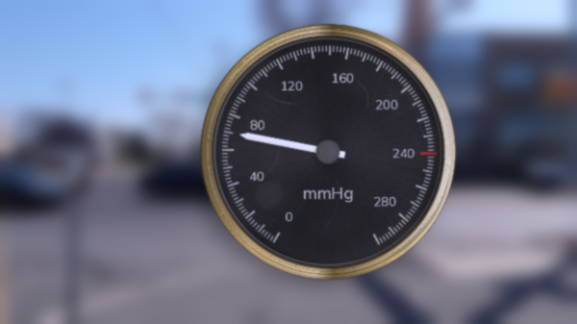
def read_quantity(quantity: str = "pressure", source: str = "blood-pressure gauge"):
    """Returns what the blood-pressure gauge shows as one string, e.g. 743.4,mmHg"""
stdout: 70,mmHg
